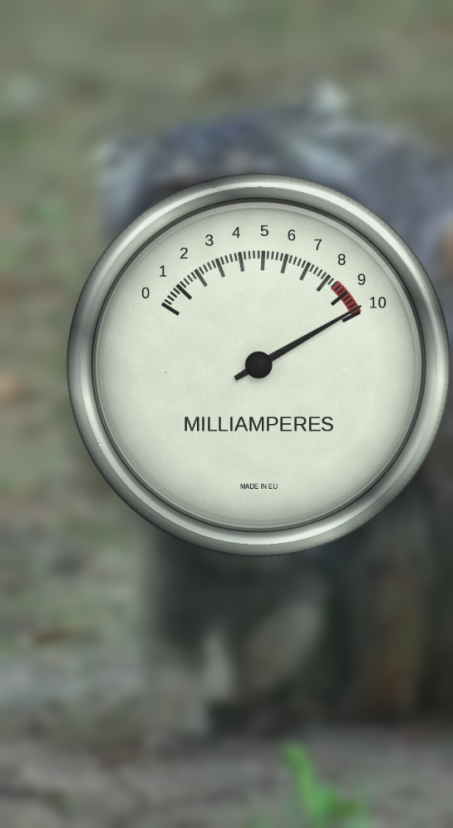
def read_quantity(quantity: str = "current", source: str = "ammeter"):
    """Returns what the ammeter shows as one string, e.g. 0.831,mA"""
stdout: 9.8,mA
